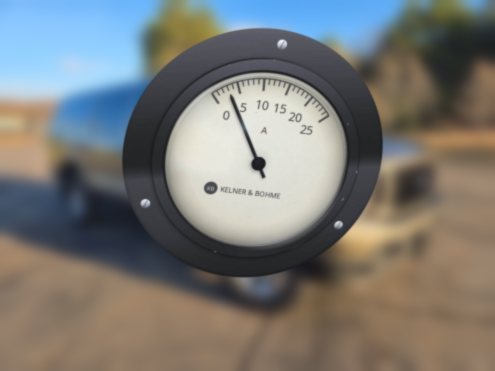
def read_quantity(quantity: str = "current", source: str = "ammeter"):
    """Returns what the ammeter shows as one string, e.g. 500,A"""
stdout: 3,A
